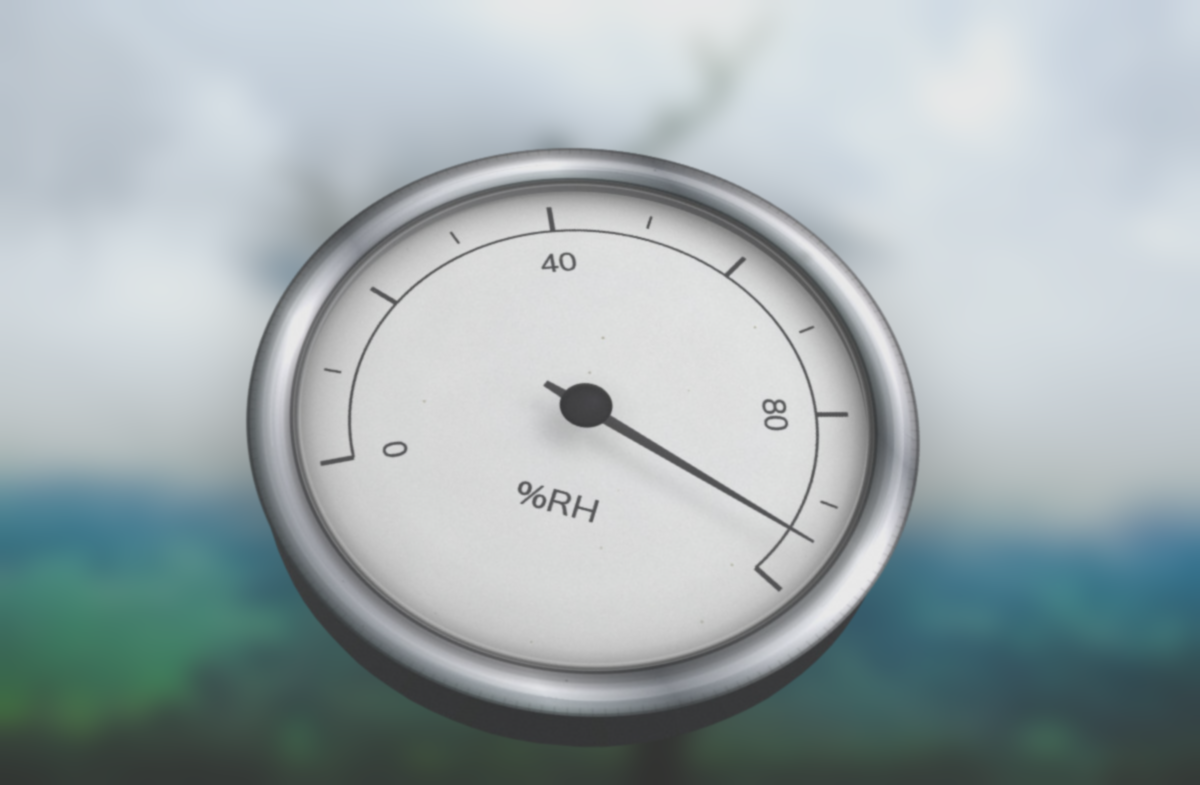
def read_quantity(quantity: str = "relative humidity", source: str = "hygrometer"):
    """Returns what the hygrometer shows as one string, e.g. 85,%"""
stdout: 95,%
